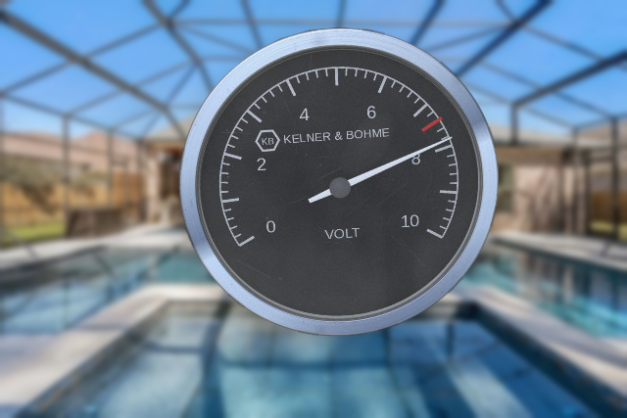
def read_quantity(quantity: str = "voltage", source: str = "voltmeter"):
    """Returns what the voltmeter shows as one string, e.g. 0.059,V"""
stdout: 7.8,V
